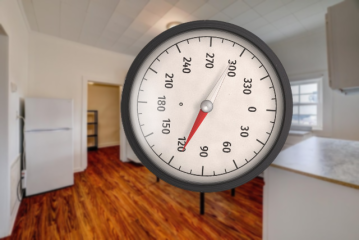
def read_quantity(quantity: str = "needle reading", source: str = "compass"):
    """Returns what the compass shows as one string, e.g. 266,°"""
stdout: 115,°
